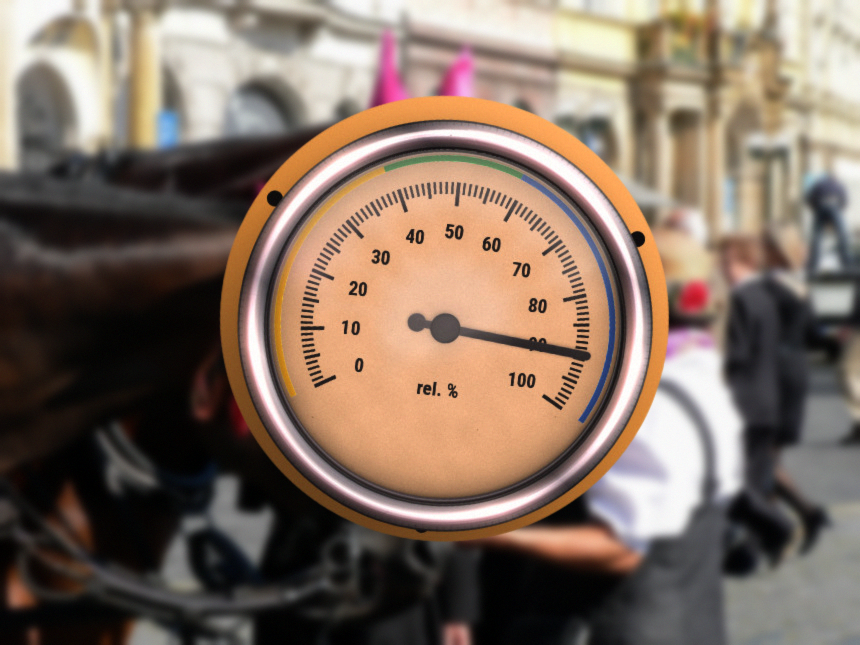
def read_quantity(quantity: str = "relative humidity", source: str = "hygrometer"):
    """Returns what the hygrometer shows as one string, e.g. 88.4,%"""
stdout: 90,%
